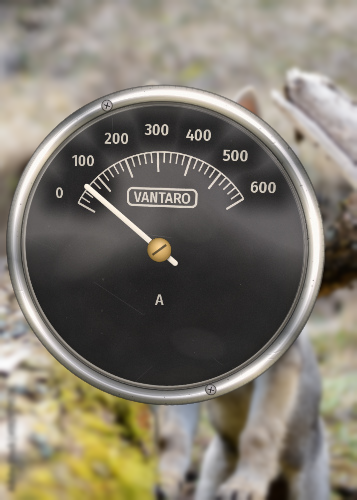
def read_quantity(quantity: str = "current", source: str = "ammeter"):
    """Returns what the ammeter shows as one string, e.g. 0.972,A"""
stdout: 60,A
